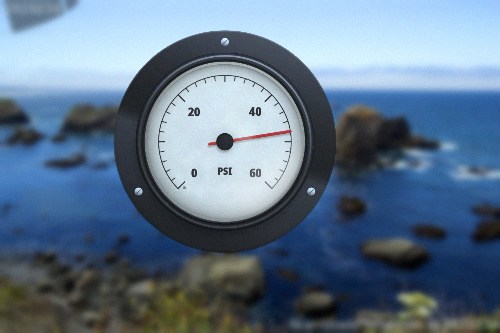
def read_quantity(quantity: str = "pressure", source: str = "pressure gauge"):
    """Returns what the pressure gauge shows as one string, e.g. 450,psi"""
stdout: 48,psi
